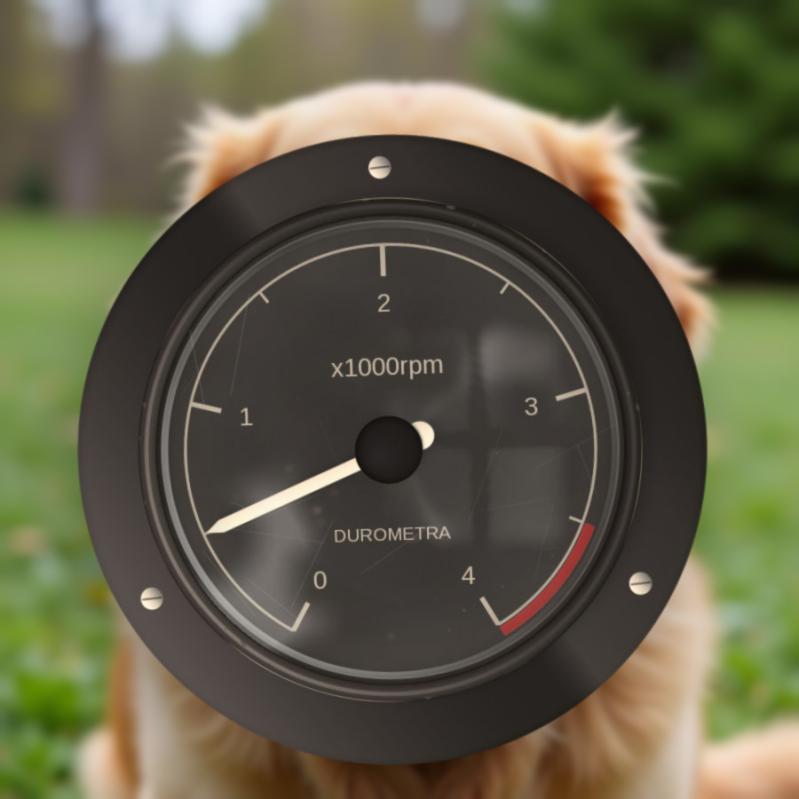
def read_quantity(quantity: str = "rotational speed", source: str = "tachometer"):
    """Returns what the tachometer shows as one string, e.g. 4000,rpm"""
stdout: 500,rpm
